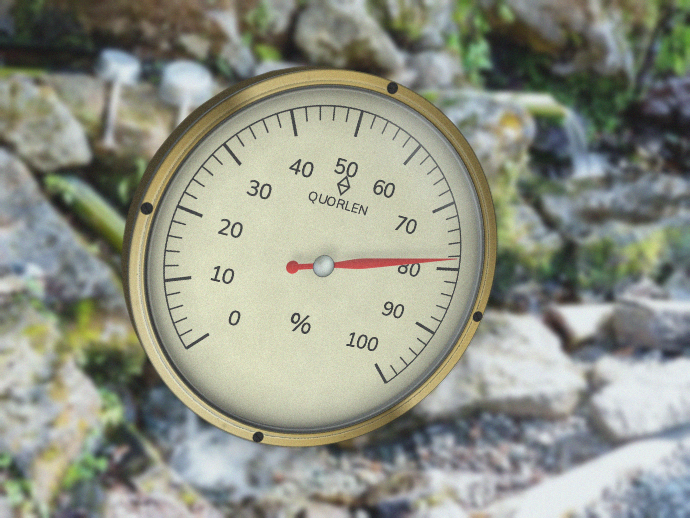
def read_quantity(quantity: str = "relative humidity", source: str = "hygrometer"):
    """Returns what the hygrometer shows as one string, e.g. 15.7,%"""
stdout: 78,%
